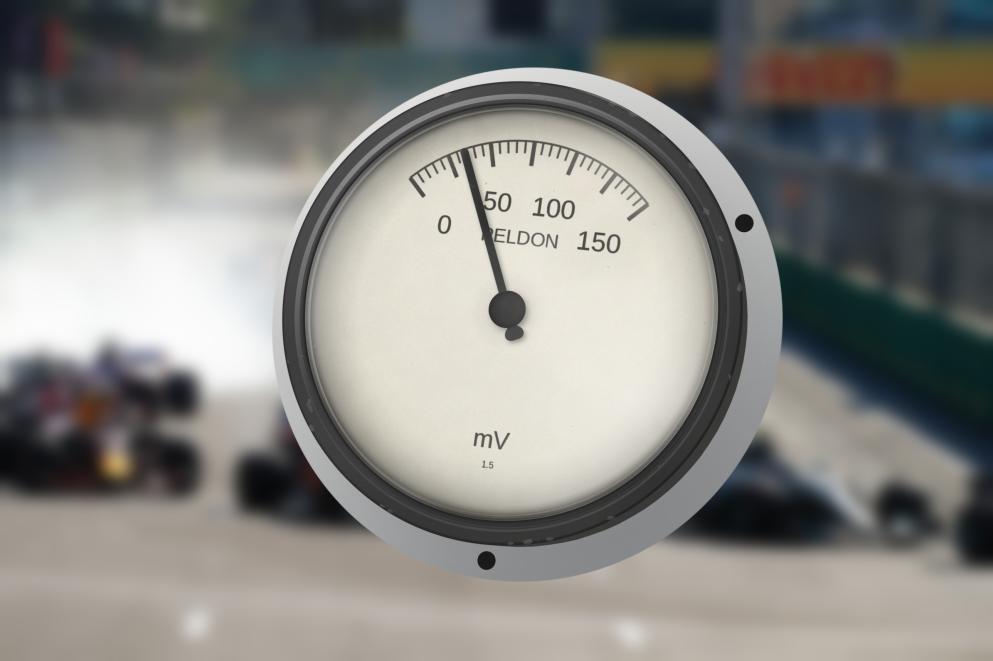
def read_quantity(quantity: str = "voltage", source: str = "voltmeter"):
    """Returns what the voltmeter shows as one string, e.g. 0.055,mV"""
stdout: 35,mV
